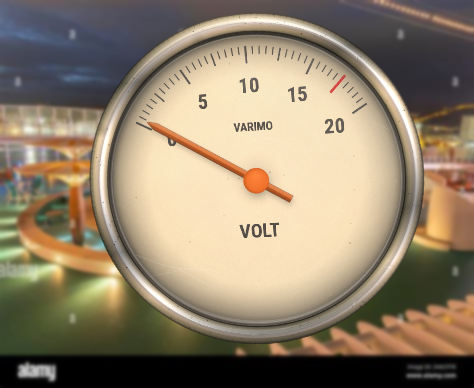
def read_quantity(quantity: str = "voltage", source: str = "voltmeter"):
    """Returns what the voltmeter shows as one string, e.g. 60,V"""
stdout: 0.5,V
